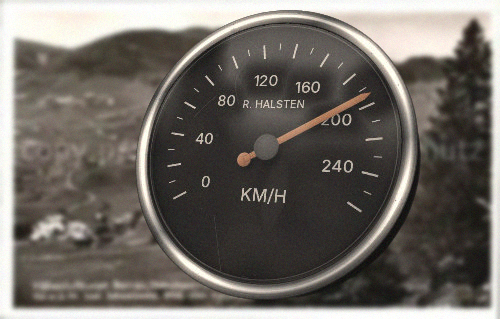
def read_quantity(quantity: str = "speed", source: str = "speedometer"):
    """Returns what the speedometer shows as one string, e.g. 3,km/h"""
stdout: 195,km/h
